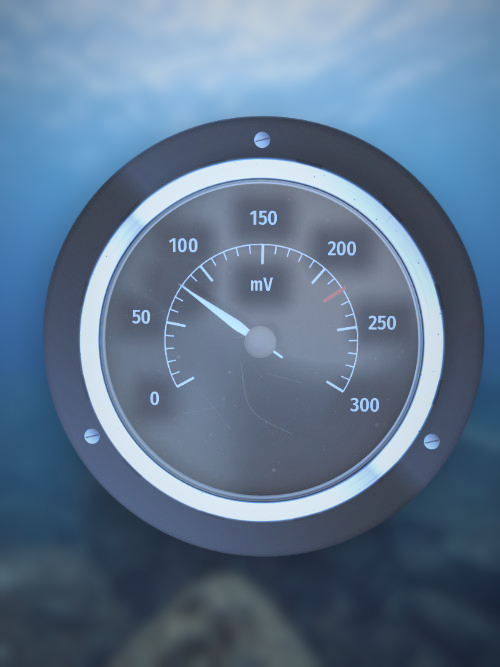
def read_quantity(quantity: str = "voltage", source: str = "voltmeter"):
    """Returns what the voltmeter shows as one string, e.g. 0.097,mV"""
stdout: 80,mV
